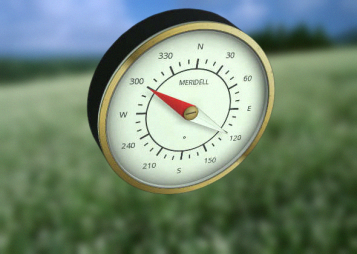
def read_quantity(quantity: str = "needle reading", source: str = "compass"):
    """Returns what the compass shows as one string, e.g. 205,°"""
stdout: 300,°
